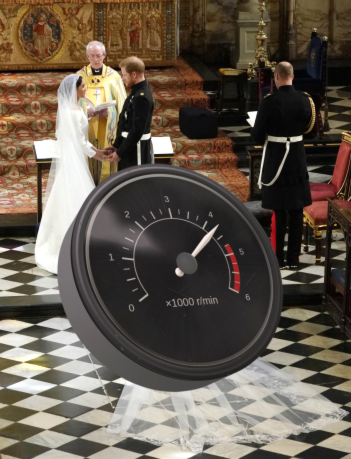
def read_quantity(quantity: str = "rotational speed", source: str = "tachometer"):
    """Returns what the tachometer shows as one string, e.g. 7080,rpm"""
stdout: 4250,rpm
